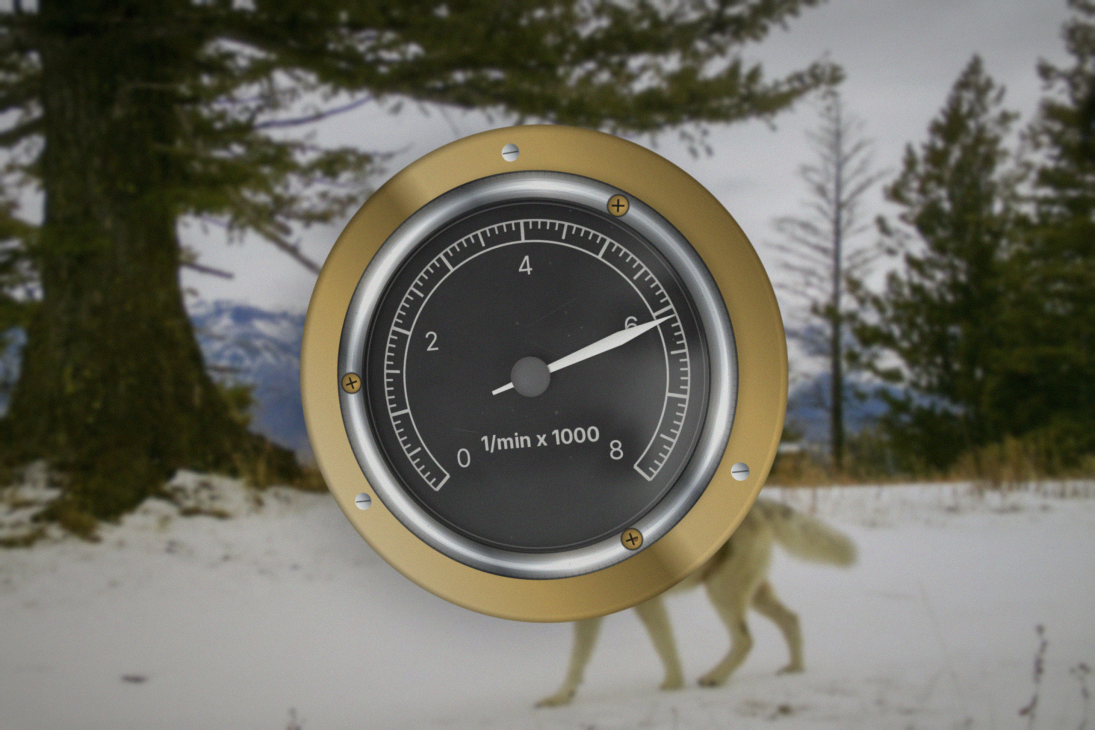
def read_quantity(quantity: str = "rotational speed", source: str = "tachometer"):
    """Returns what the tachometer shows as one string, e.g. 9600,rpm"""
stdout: 6100,rpm
